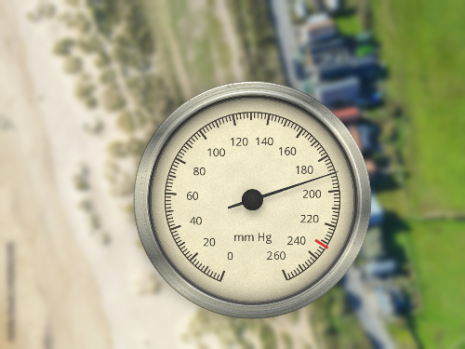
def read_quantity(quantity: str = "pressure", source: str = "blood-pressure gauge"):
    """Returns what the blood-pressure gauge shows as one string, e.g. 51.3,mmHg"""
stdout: 190,mmHg
